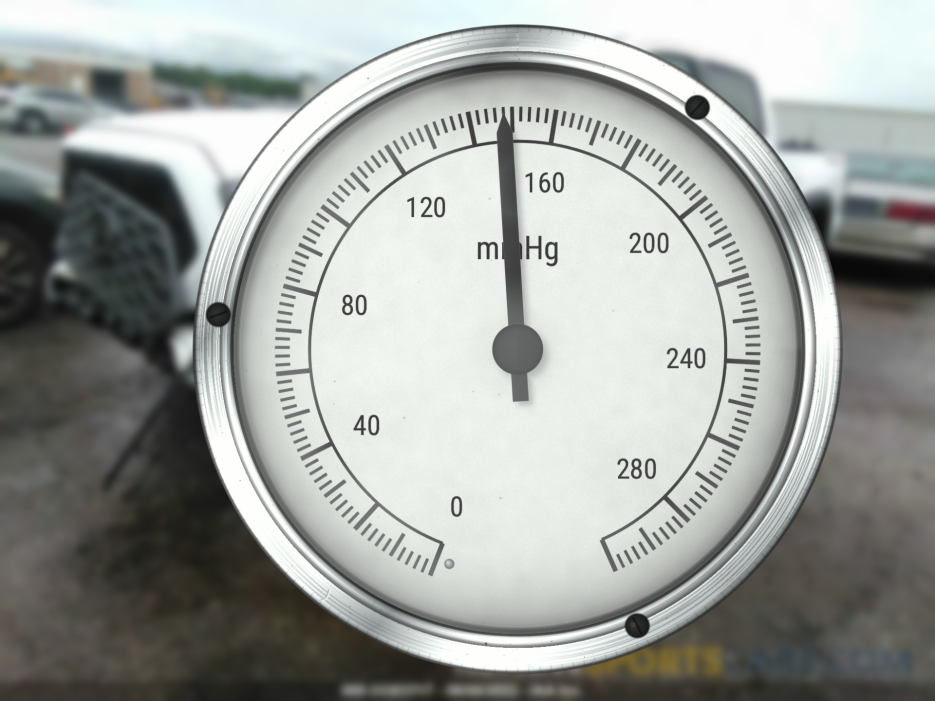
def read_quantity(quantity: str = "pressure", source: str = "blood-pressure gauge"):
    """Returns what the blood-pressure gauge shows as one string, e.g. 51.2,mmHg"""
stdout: 148,mmHg
